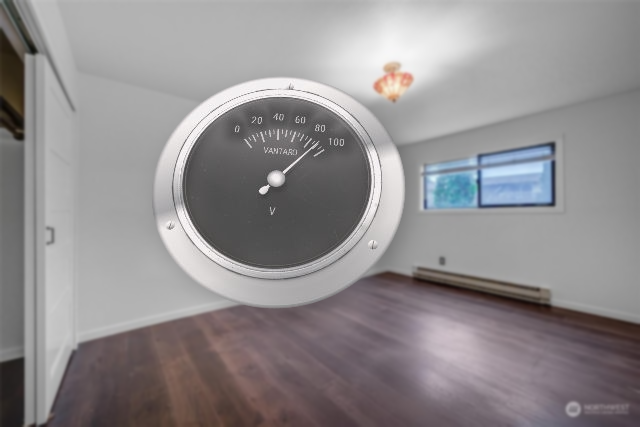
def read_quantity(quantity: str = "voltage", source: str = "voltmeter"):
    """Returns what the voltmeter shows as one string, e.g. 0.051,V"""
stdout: 90,V
